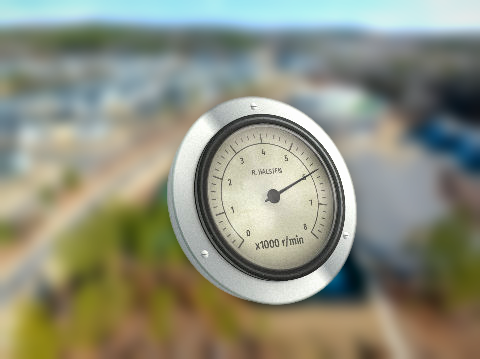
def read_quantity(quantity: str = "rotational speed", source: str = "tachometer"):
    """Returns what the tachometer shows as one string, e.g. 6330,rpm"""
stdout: 6000,rpm
